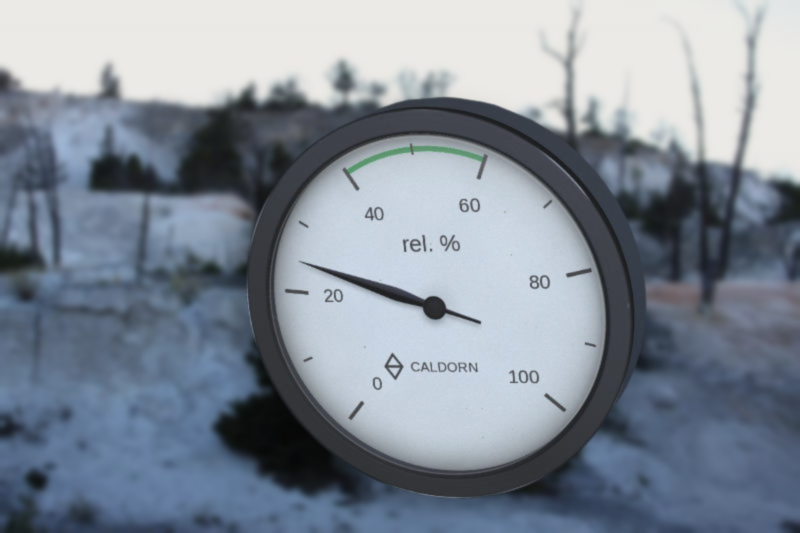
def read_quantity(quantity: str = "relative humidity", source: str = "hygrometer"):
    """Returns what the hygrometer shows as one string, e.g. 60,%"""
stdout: 25,%
